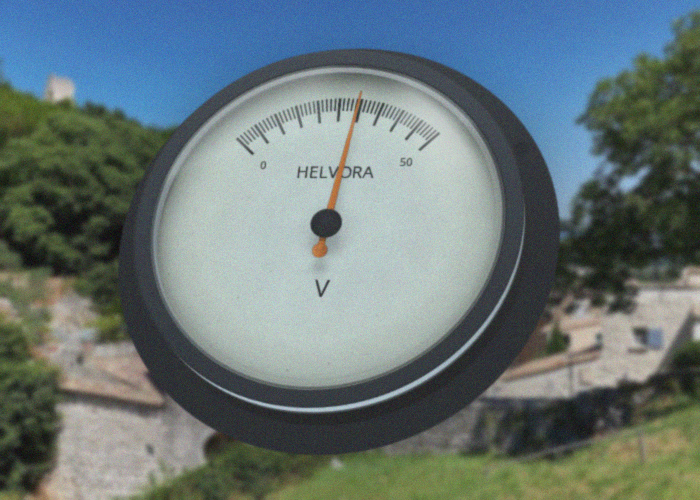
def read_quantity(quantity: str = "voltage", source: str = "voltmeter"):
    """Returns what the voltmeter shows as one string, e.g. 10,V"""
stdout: 30,V
